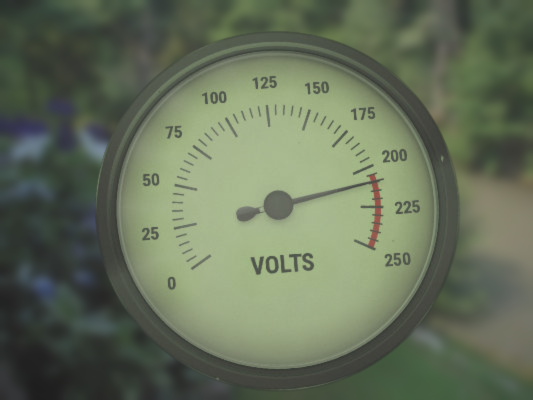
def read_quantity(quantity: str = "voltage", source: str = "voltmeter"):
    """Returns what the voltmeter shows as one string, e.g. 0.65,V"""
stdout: 210,V
